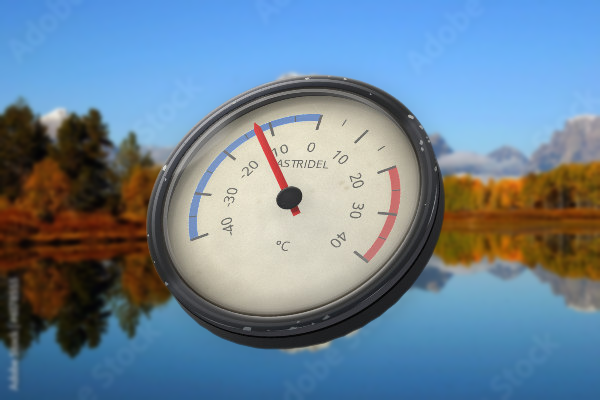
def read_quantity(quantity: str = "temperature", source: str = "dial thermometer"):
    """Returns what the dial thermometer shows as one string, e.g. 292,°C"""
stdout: -12.5,°C
